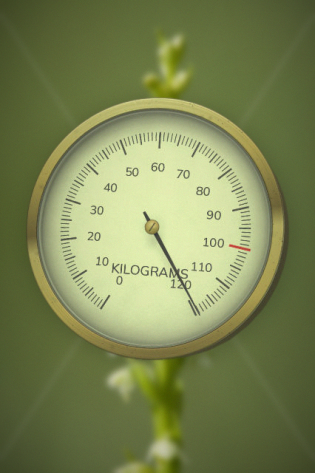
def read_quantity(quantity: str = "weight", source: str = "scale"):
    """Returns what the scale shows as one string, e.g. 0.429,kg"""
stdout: 119,kg
